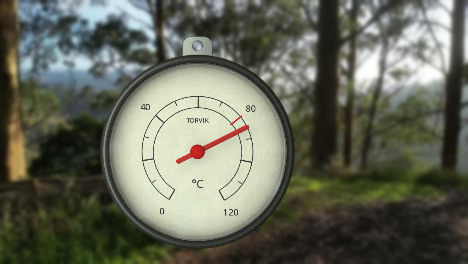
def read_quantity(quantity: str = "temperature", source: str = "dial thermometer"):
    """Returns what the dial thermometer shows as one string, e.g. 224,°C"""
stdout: 85,°C
